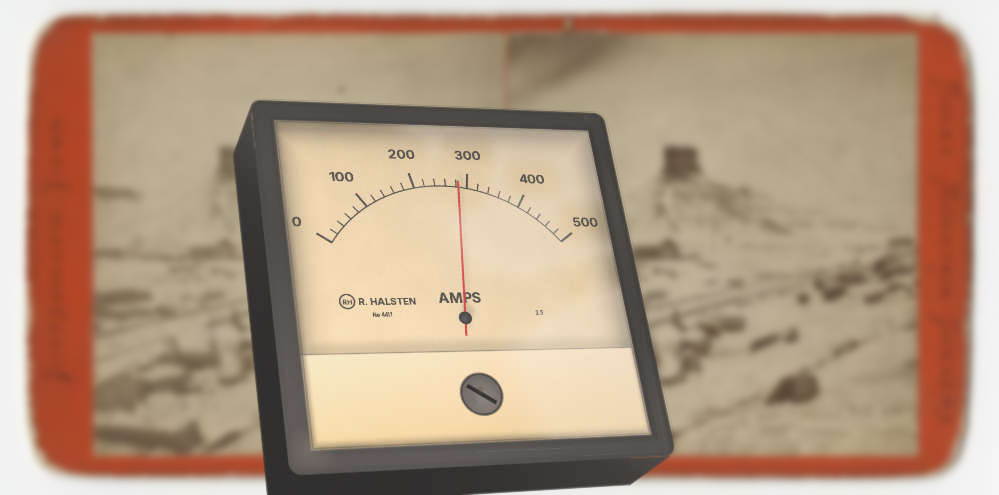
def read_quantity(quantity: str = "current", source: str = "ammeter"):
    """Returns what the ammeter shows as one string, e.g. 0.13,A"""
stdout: 280,A
